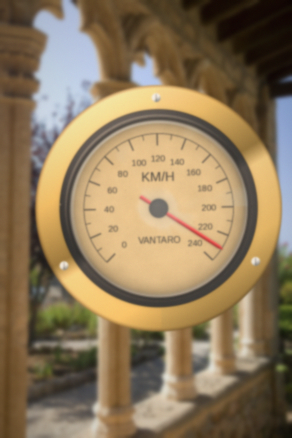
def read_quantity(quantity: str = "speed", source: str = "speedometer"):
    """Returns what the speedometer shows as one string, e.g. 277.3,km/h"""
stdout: 230,km/h
